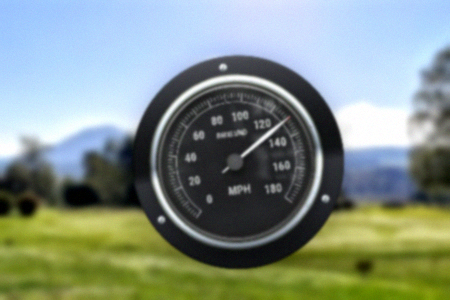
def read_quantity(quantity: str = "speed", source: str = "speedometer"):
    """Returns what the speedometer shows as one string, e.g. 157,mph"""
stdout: 130,mph
